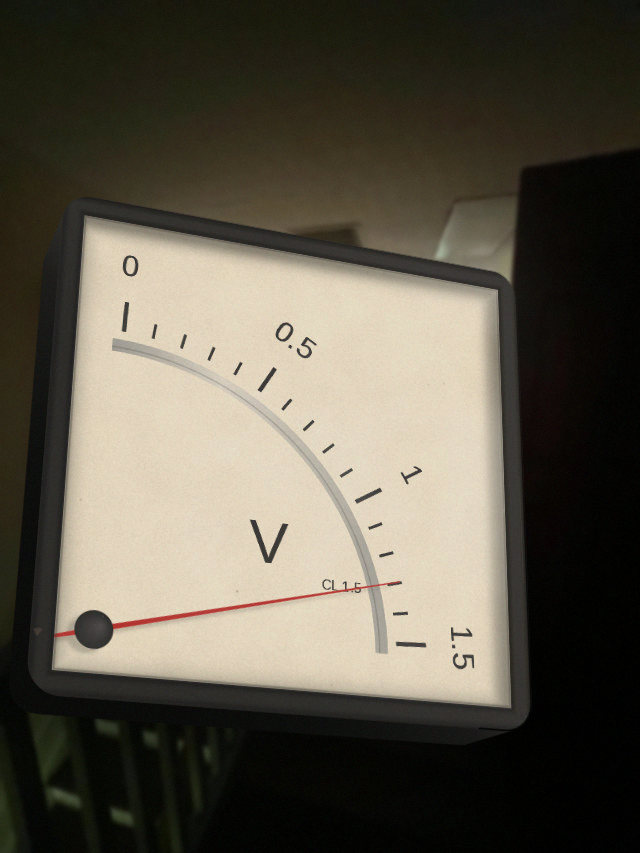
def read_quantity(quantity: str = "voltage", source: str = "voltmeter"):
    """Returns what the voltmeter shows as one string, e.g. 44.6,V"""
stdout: 1.3,V
